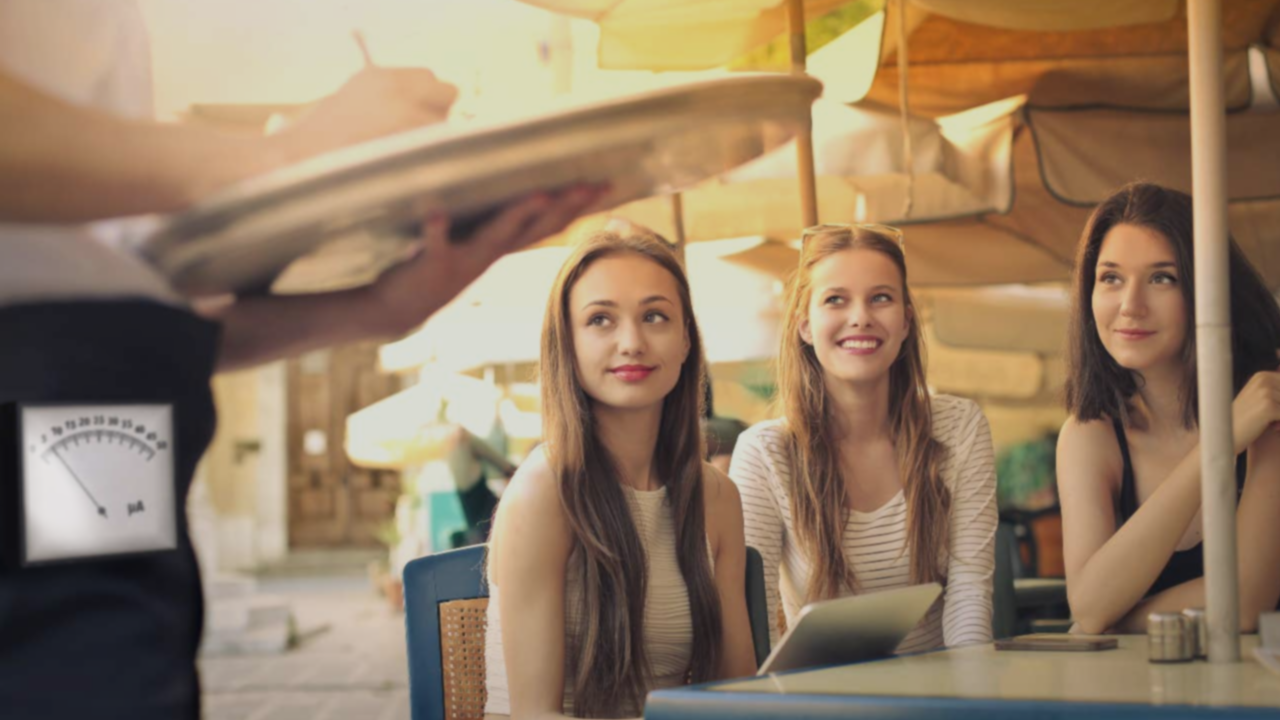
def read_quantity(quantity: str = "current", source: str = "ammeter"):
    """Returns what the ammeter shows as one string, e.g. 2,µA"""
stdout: 5,µA
